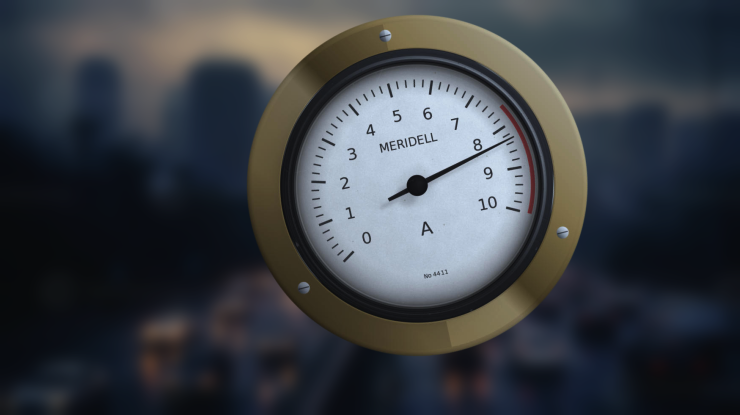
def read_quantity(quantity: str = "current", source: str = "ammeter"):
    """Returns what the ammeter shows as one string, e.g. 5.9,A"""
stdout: 8.3,A
